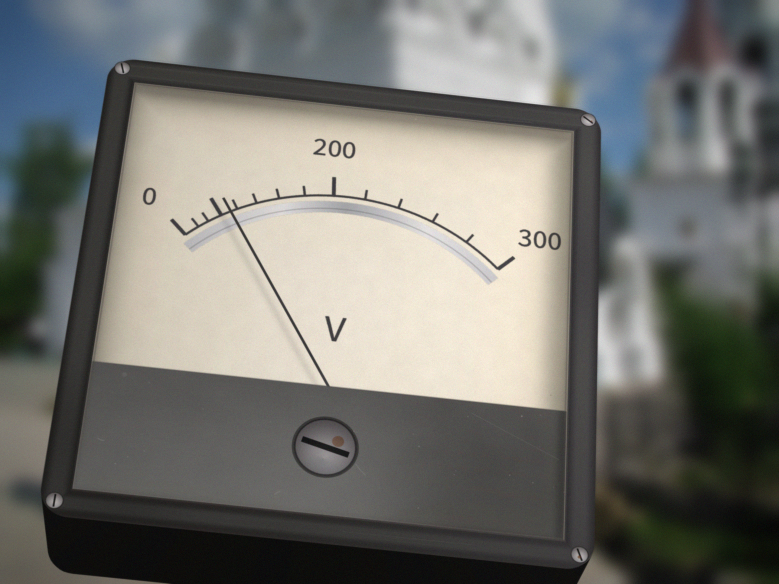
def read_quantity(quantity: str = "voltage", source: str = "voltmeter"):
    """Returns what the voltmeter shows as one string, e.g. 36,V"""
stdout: 110,V
